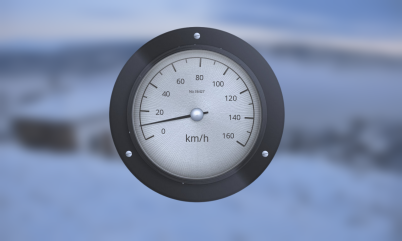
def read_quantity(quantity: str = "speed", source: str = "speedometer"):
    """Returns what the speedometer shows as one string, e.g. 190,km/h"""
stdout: 10,km/h
